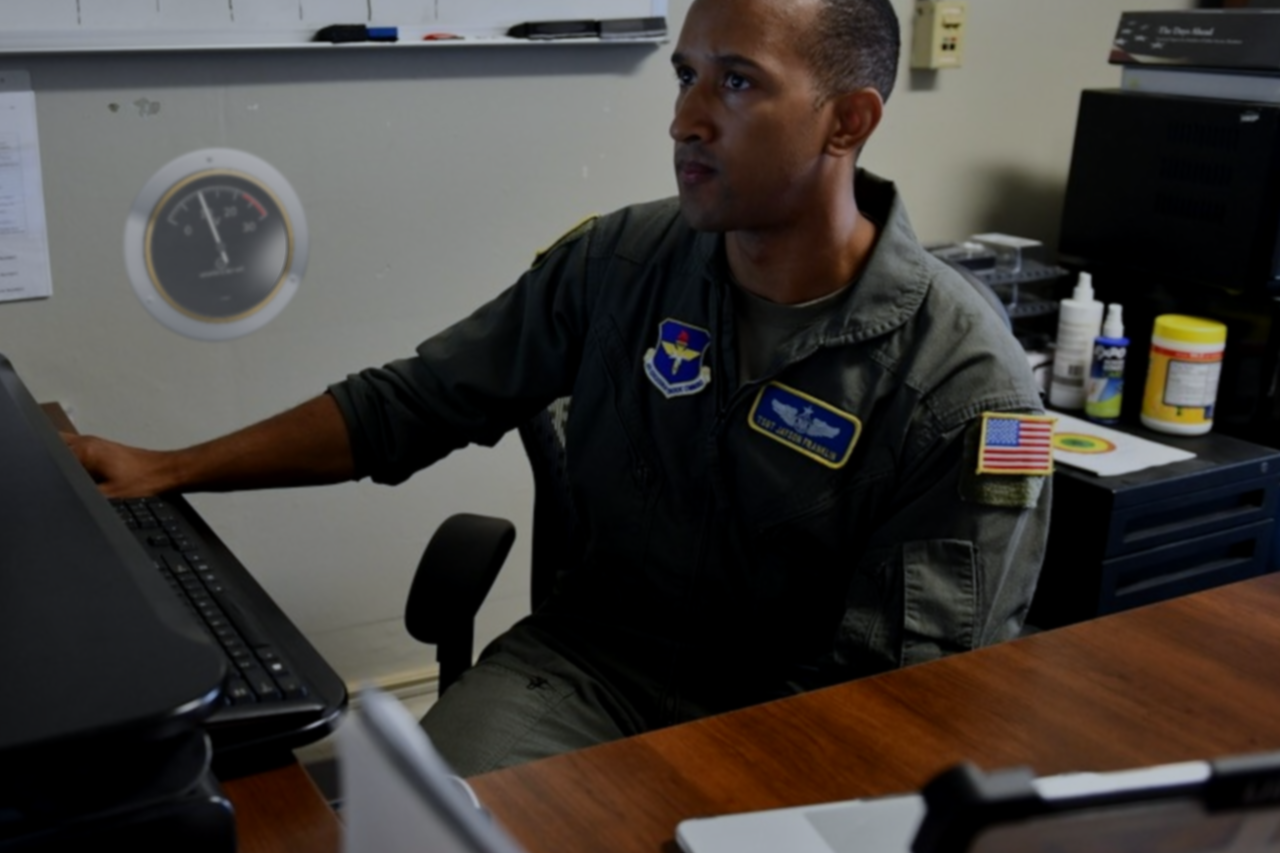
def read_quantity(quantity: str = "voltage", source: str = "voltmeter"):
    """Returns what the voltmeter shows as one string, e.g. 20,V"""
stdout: 10,V
